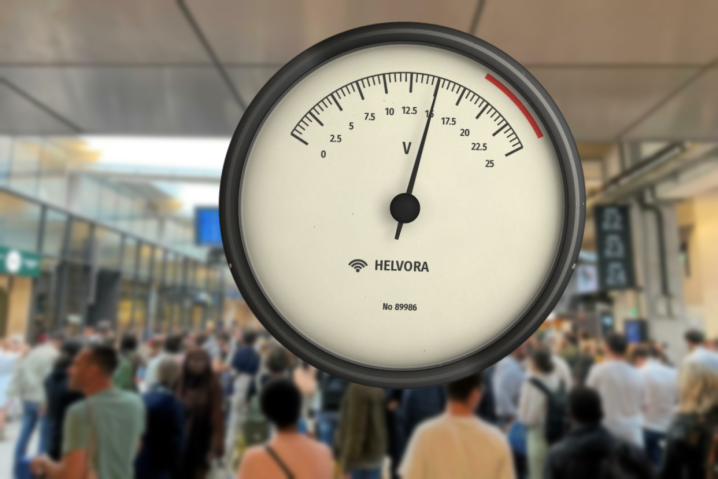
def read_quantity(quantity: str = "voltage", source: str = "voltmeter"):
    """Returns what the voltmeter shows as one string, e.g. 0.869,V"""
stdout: 15,V
